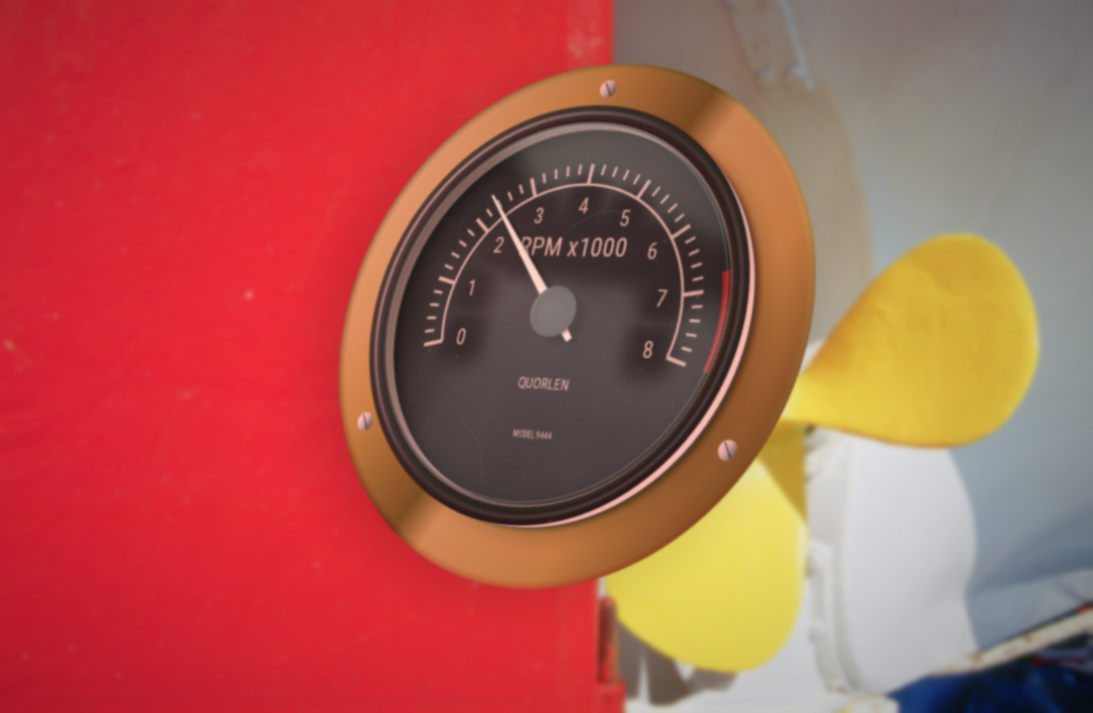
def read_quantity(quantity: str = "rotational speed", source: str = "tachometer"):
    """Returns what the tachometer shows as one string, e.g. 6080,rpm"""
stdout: 2400,rpm
